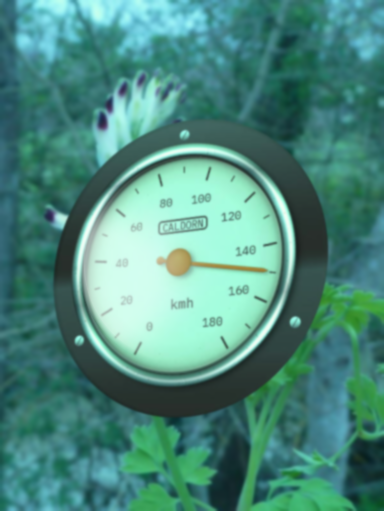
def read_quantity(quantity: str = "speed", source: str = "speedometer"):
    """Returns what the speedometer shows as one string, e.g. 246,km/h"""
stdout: 150,km/h
